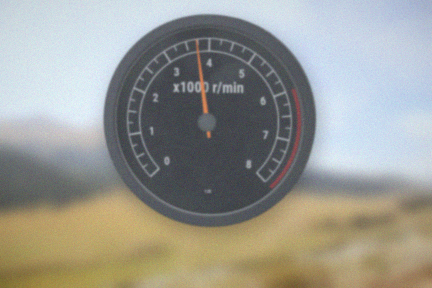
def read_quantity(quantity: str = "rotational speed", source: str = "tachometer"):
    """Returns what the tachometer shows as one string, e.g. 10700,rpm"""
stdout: 3750,rpm
